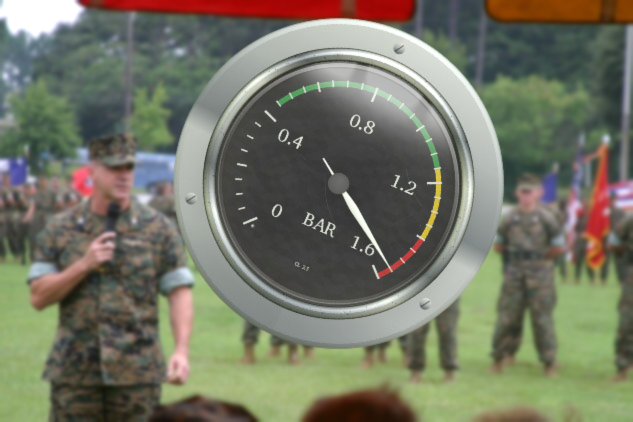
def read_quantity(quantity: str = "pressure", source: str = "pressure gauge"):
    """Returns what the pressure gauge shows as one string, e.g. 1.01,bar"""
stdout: 1.55,bar
